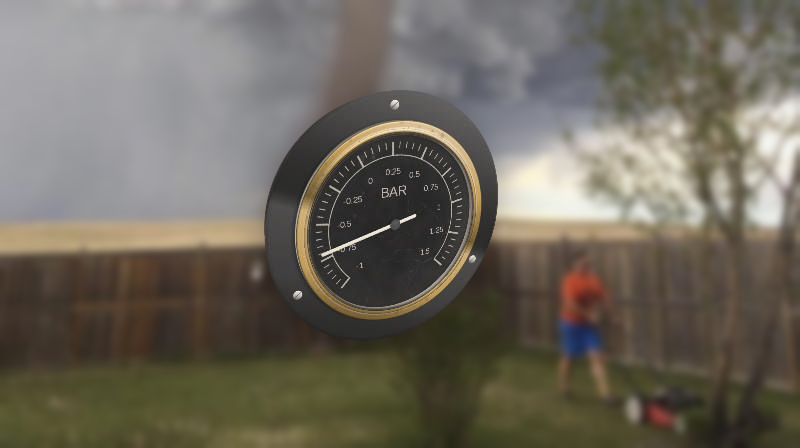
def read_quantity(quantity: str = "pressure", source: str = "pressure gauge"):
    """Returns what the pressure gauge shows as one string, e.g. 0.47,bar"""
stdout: -0.7,bar
